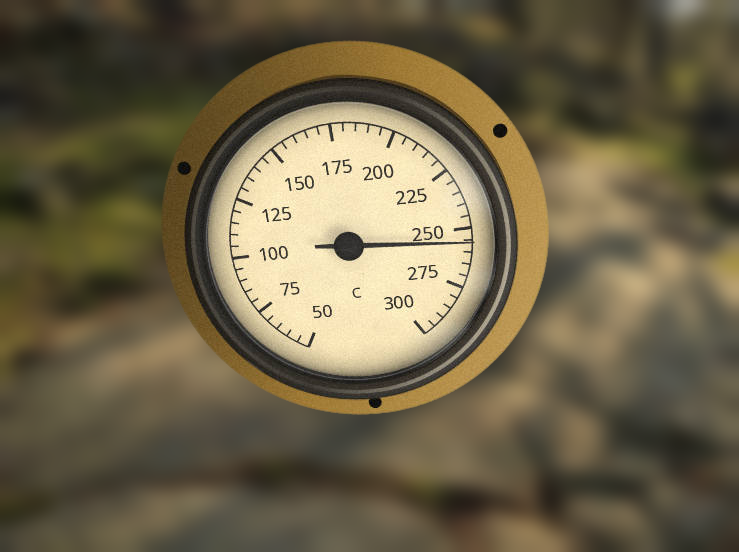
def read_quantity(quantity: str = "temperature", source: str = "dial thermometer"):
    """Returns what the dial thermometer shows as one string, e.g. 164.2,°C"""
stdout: 255,°C
